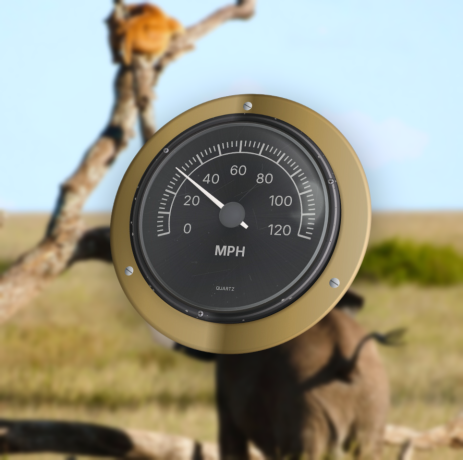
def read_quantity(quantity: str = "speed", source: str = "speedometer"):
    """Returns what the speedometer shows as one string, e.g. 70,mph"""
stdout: 30,mph
